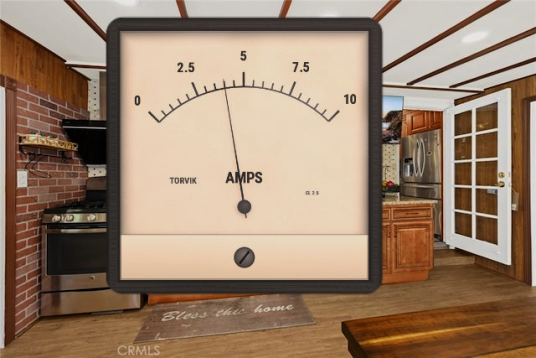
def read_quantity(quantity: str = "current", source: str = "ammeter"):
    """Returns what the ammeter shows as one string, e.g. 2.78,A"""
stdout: 4,A
